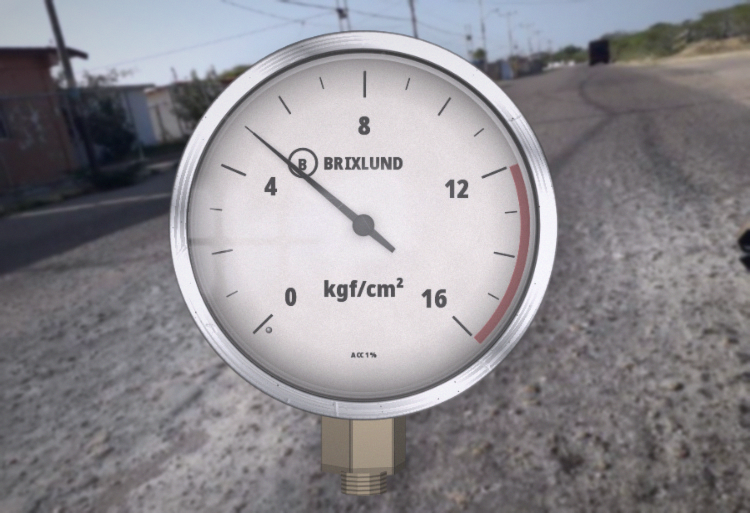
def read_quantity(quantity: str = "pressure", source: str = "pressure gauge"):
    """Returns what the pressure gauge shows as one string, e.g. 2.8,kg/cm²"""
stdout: 5,kg/cm²
